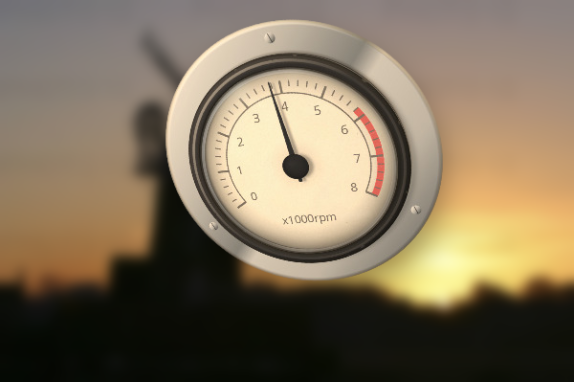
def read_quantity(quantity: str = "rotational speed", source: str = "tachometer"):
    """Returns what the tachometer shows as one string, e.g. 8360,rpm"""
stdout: 3800,rpm
